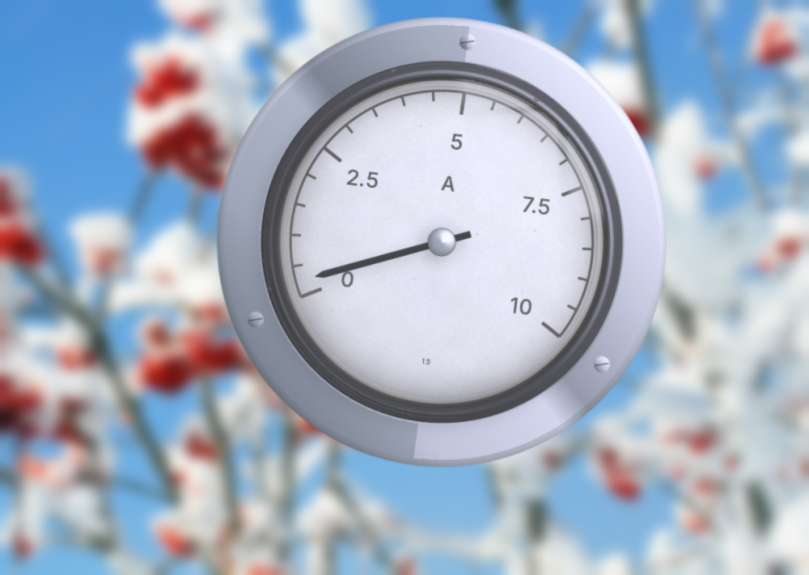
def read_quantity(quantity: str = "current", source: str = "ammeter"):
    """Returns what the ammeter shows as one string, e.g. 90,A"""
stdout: 0.25,A
